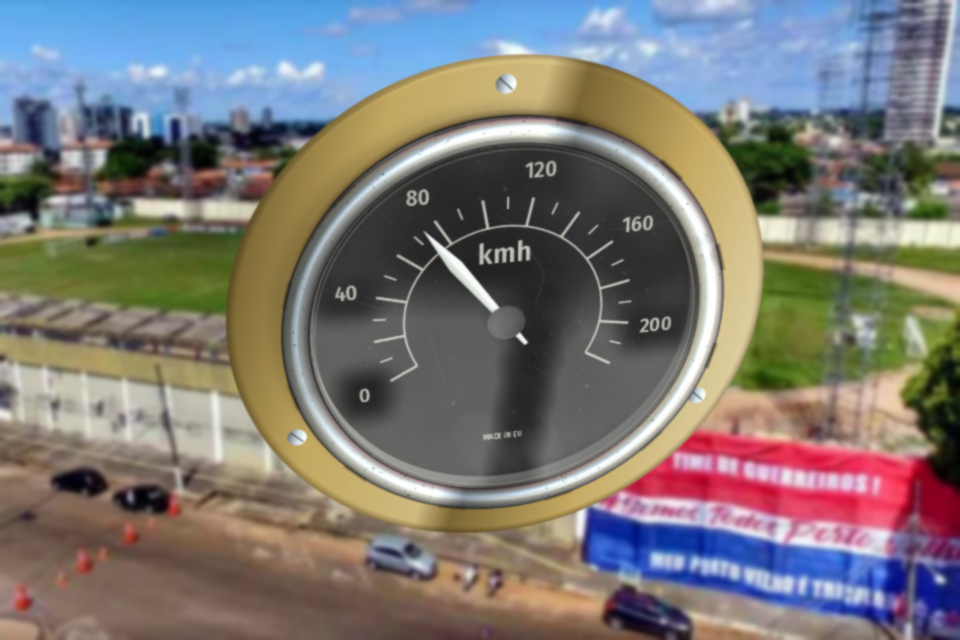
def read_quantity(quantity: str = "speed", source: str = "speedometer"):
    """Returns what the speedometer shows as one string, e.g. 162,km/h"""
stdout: 75,km/h
